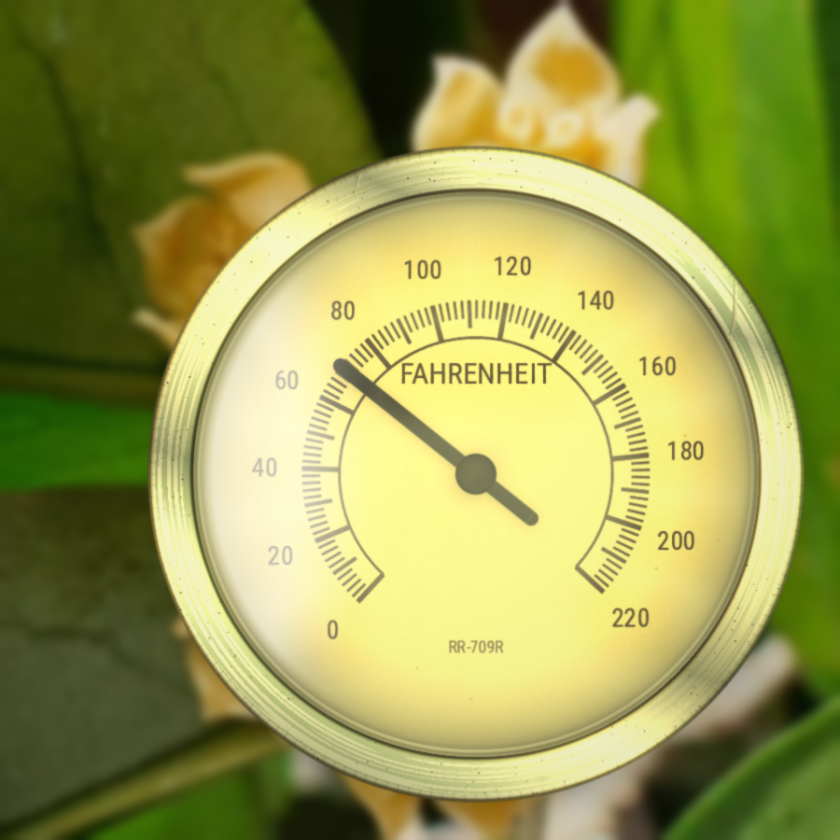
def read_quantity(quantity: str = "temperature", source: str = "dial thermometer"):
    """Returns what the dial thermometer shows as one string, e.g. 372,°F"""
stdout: 70,°F
